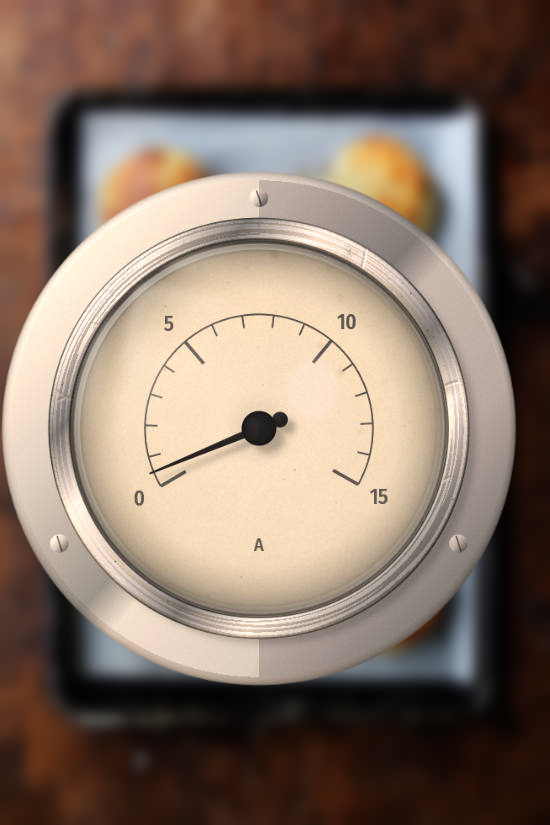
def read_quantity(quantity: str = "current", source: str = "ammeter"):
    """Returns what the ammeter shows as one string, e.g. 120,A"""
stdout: 0.5,A
